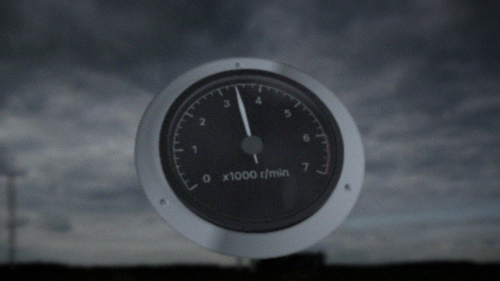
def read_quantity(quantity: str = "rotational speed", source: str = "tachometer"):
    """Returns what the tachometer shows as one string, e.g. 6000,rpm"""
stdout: 3400,rpm
